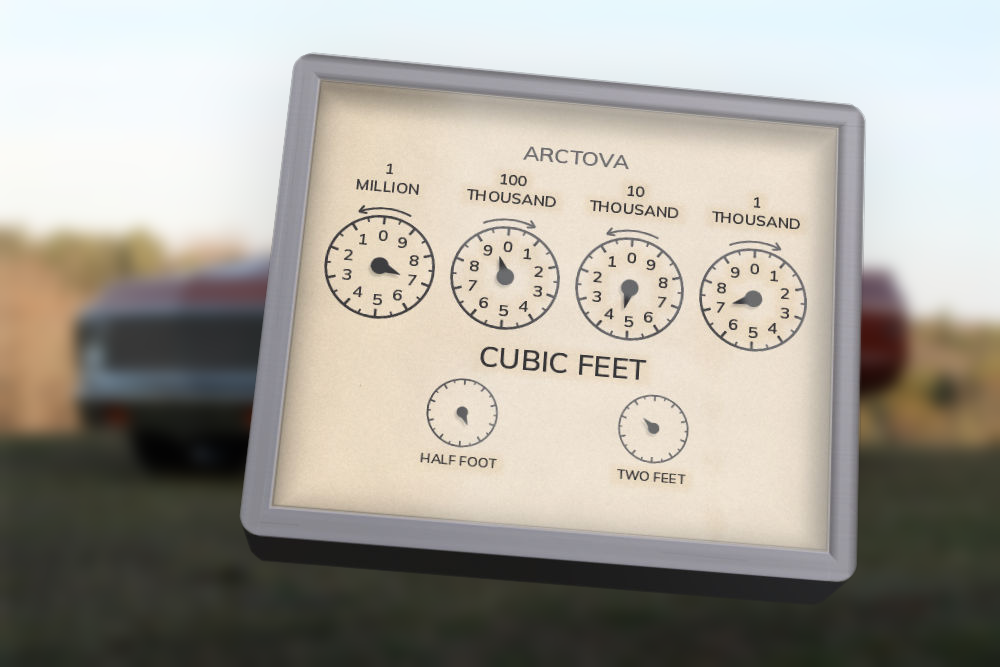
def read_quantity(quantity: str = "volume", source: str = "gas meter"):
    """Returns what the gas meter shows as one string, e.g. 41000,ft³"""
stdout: 694700,ft³
